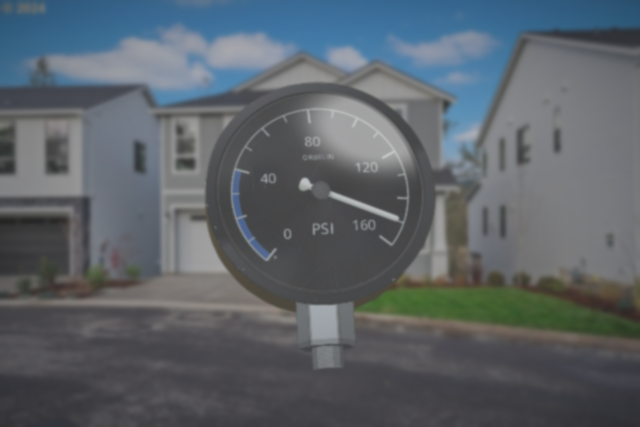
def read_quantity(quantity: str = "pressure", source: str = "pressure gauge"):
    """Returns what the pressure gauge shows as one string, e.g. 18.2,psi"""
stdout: 150,psi
